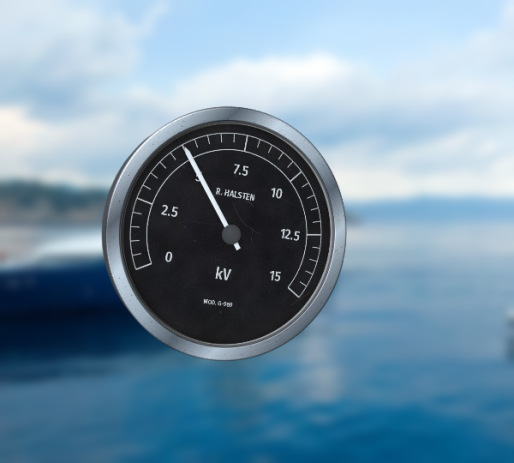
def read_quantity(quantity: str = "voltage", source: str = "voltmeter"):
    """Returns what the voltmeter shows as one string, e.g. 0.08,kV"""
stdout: 5,kV
